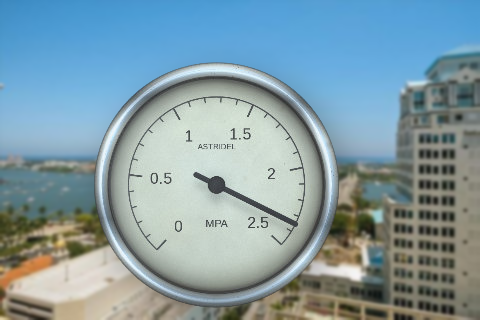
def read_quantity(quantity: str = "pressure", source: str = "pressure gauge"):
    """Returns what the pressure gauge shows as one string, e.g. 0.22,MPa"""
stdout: 2.35,MPa
